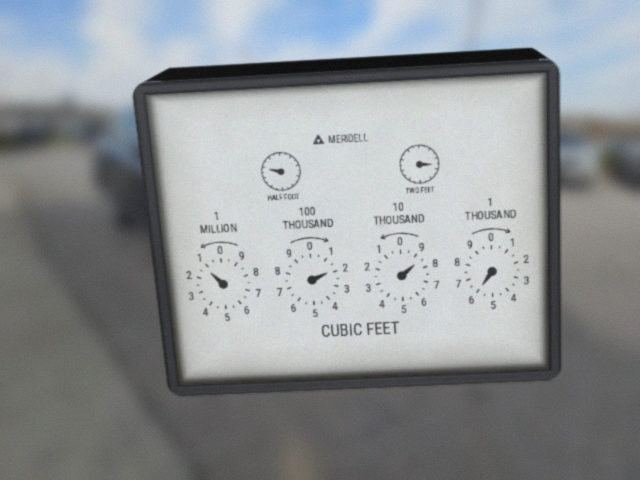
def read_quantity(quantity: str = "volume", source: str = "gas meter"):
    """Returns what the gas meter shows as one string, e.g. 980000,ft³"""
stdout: 118600,ft³
